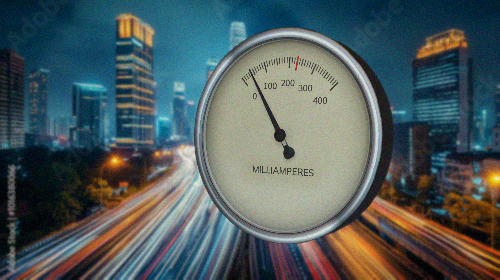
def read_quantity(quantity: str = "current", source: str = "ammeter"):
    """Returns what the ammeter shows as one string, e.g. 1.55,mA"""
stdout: 50,mA
